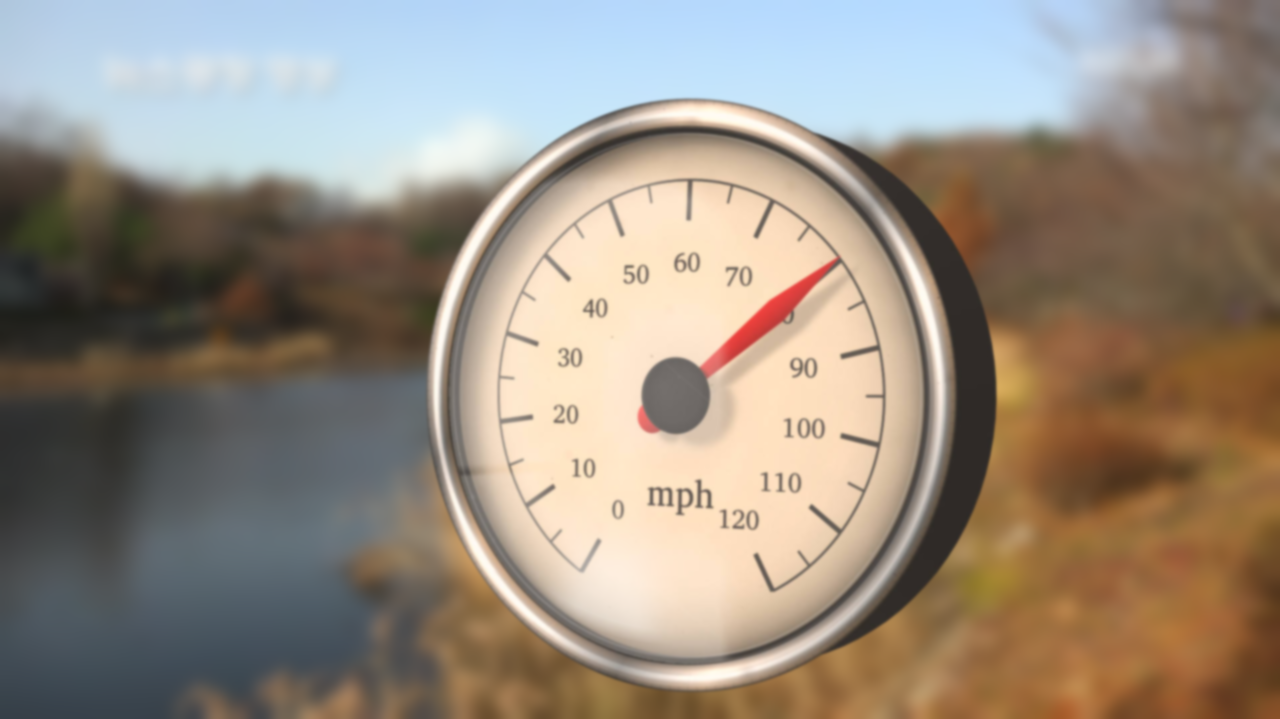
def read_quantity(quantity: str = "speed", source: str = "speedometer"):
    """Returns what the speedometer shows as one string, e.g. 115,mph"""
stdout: 80,mph
